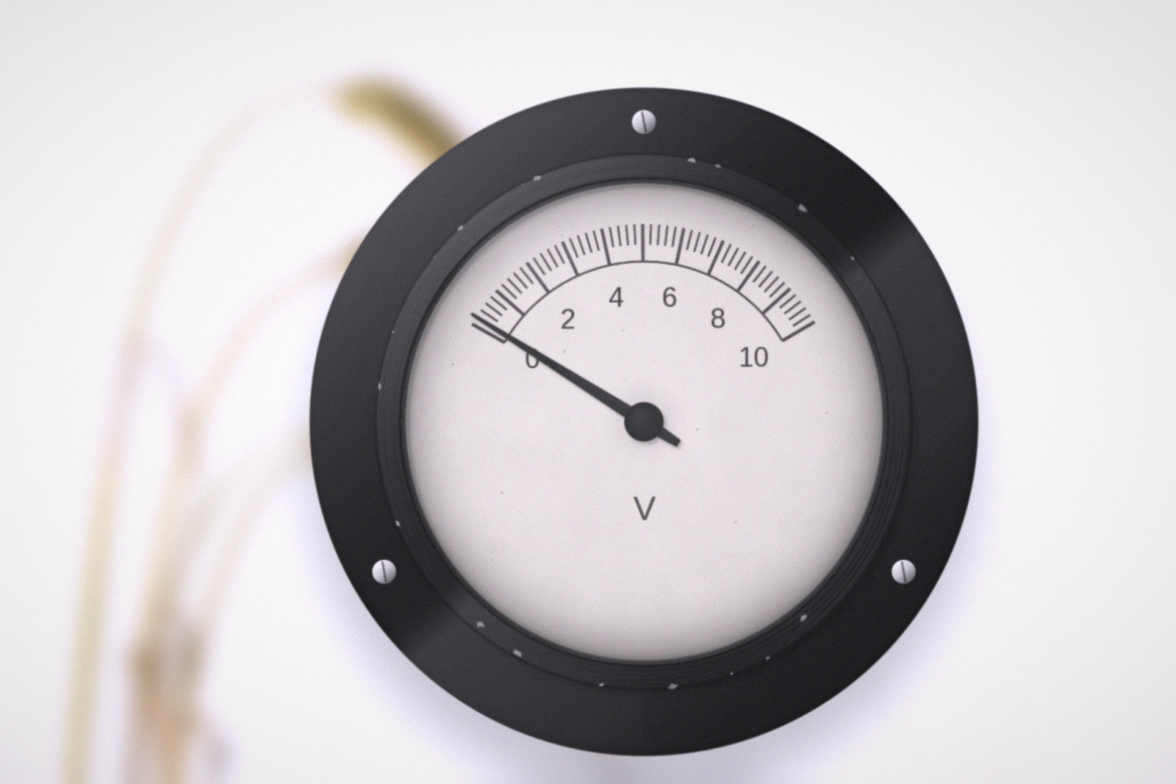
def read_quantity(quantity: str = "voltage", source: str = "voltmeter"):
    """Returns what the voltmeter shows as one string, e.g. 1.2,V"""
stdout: 0.2,V
